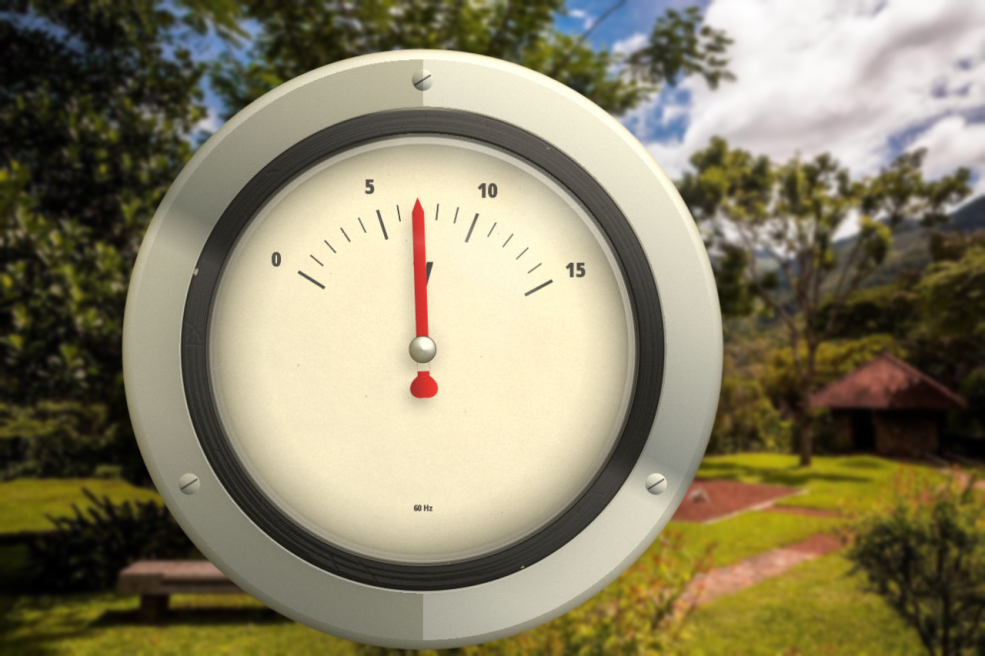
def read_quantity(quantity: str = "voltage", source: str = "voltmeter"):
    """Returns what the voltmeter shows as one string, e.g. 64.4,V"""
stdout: 7,V
